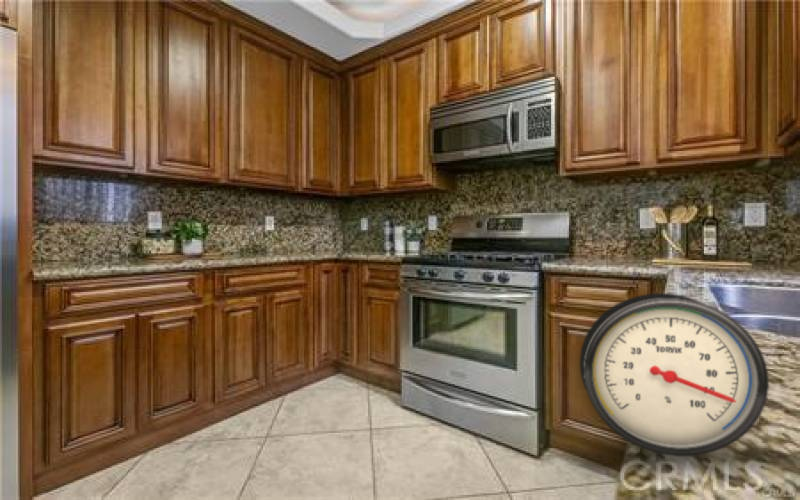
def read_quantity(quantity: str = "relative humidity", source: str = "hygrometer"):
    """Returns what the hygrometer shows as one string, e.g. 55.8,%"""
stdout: 90,%
